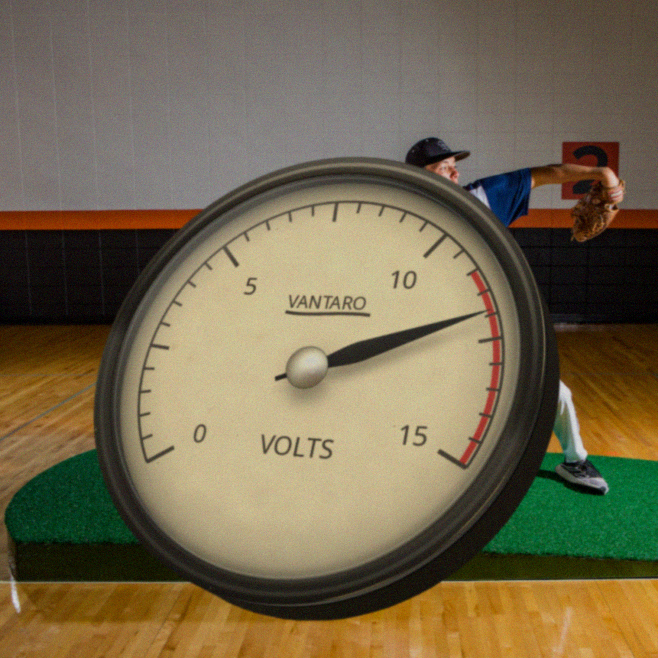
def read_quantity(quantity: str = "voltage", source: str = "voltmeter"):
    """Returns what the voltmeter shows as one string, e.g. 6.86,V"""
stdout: 12,V
